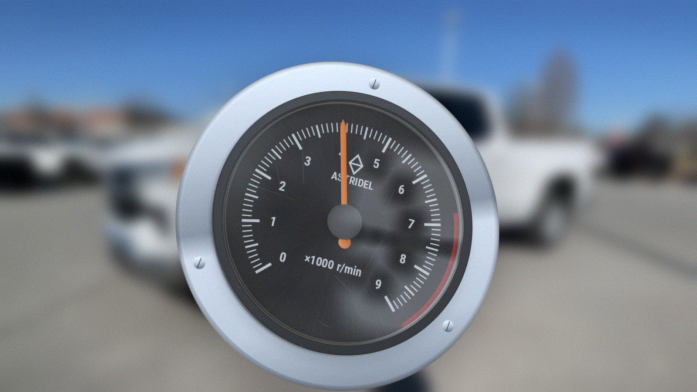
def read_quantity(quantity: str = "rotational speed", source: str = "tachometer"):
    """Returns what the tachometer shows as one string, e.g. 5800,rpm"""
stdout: 4000,rpm
